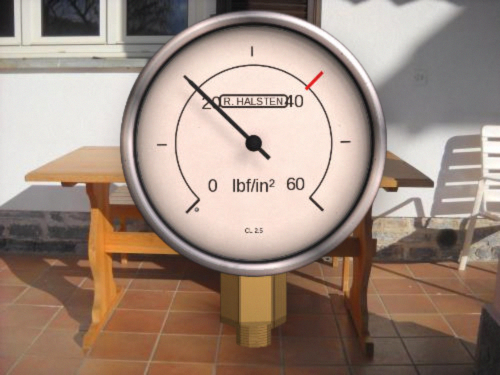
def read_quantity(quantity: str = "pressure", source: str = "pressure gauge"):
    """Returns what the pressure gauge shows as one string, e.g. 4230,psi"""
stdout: 20,psi
